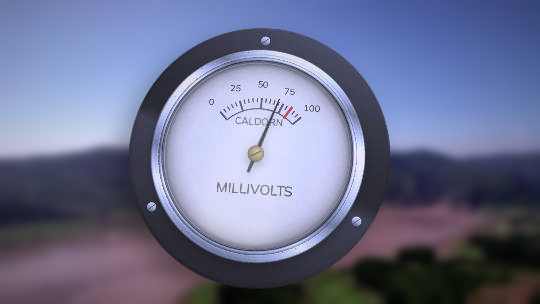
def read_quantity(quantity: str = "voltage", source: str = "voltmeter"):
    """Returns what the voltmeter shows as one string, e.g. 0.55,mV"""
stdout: 70,mV
